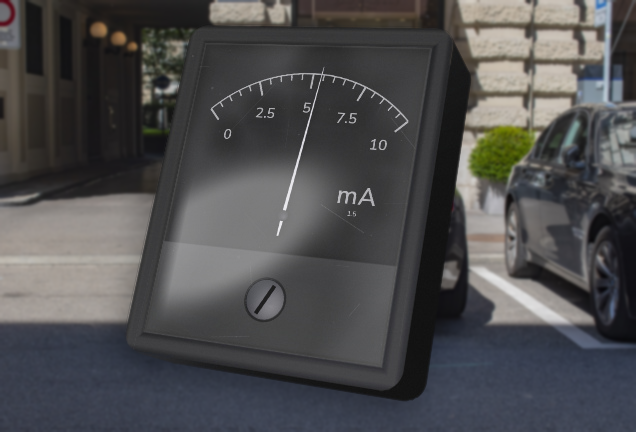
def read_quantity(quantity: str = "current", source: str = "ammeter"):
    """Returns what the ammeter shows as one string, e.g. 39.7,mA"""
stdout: 5.5,mA
